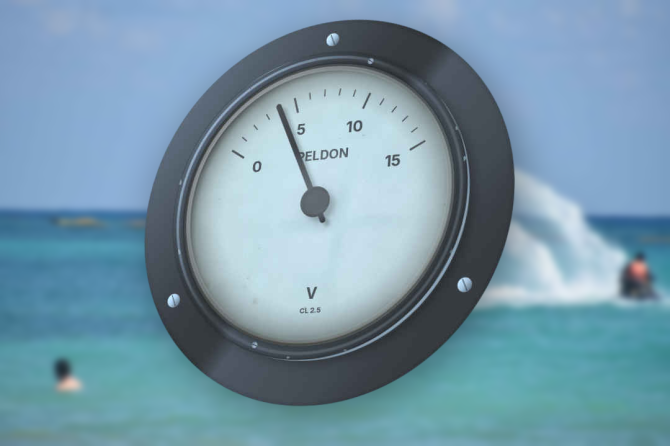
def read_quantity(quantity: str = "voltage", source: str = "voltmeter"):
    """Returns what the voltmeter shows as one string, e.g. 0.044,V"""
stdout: 4,V
